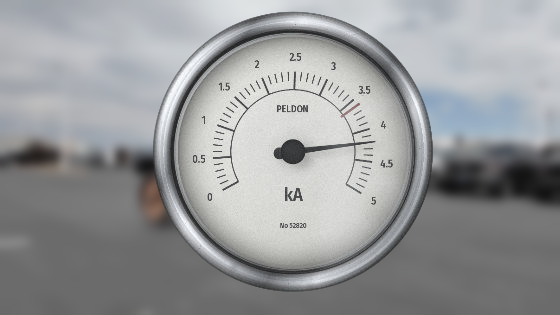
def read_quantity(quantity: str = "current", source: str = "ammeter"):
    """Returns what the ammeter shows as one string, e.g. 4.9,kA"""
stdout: 4.2,kA
